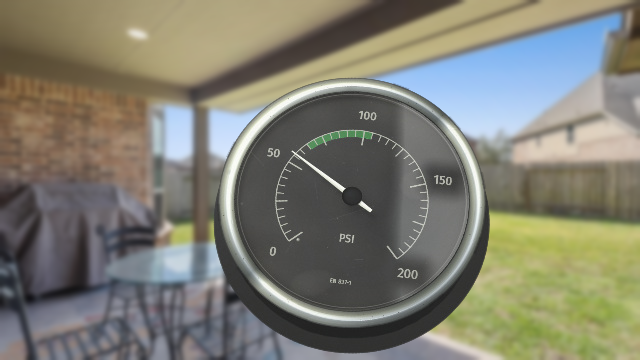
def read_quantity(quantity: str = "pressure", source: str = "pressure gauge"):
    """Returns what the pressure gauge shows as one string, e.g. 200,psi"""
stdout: 55,psi
